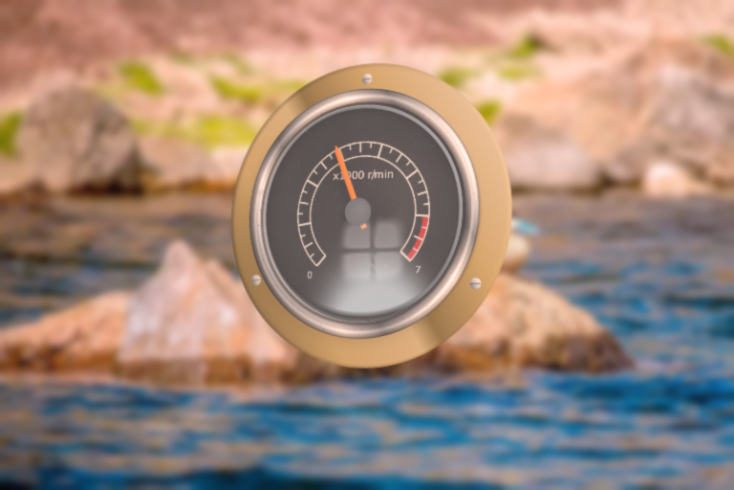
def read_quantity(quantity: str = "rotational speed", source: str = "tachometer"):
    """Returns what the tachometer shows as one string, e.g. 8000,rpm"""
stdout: 3000,rpm
